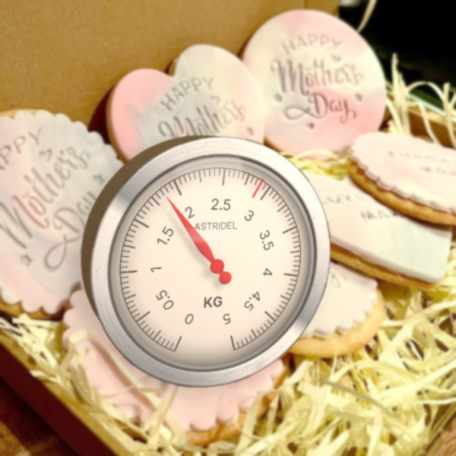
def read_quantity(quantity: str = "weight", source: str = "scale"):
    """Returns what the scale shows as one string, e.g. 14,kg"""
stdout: 1.85,kg
